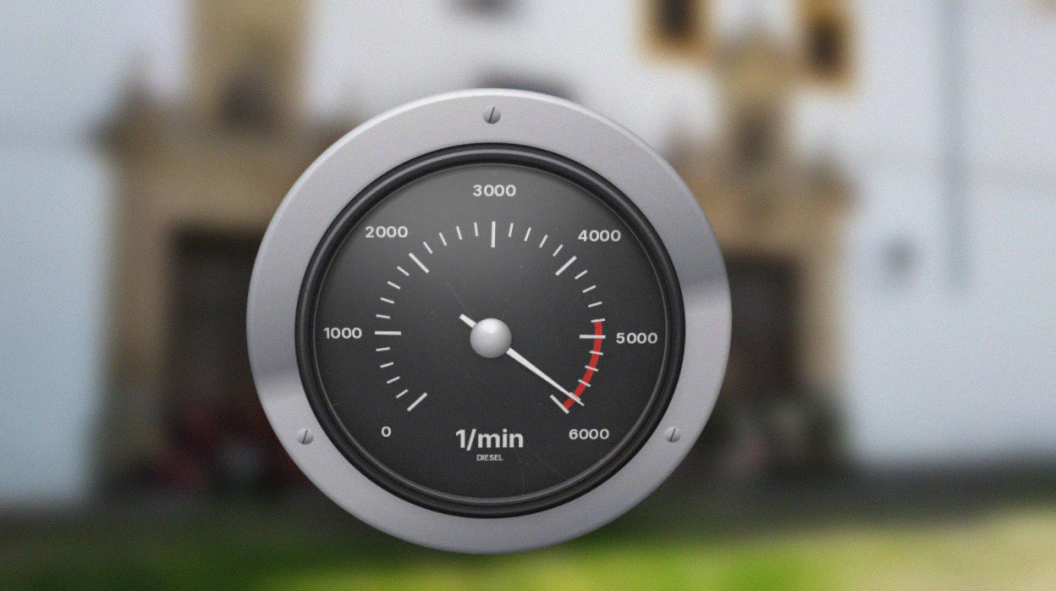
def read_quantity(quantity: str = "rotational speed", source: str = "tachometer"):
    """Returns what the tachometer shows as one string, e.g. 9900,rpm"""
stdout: 5800,rpm
